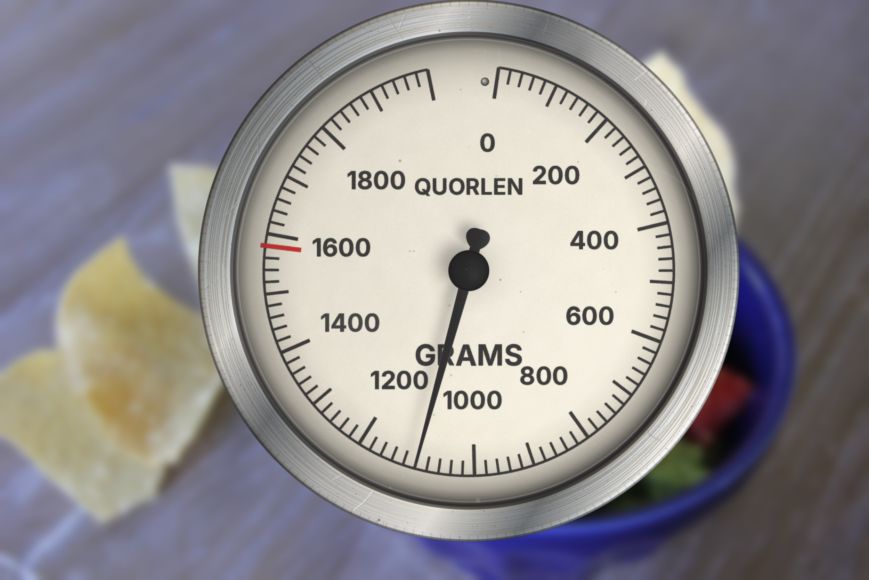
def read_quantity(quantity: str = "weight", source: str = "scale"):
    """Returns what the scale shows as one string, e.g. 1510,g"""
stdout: 1100,g
